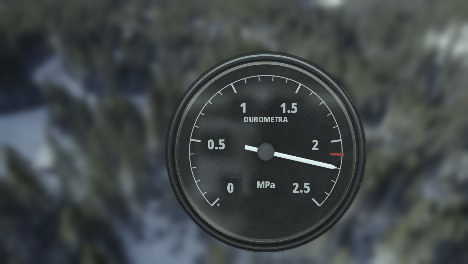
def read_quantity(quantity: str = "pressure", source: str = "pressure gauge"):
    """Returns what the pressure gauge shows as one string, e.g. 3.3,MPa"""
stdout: 2.2,MPa
